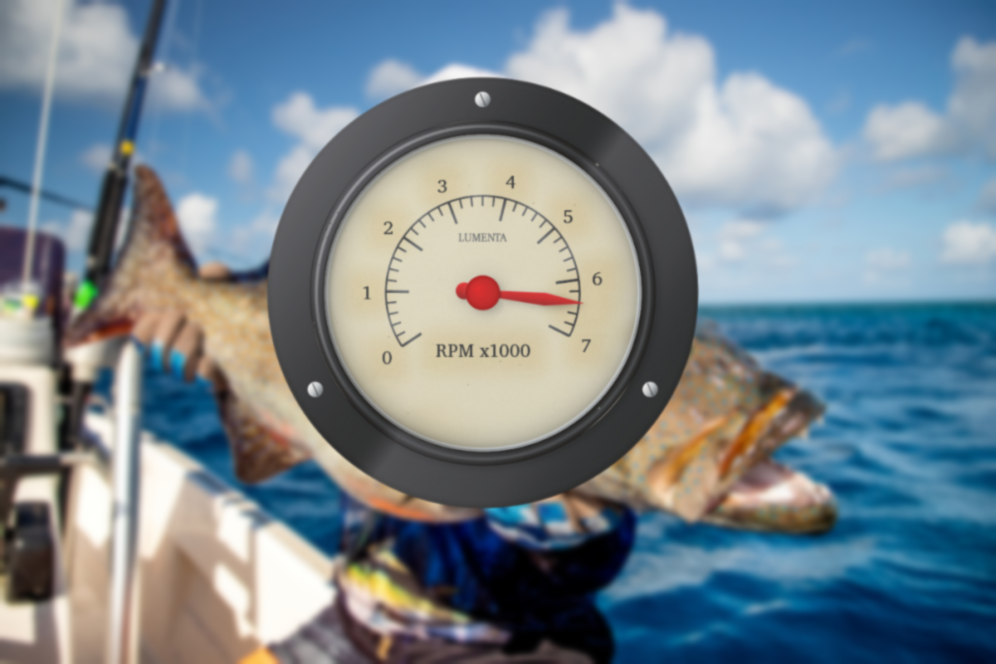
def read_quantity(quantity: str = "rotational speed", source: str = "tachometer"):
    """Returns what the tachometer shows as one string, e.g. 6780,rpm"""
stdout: 6400,rpm
